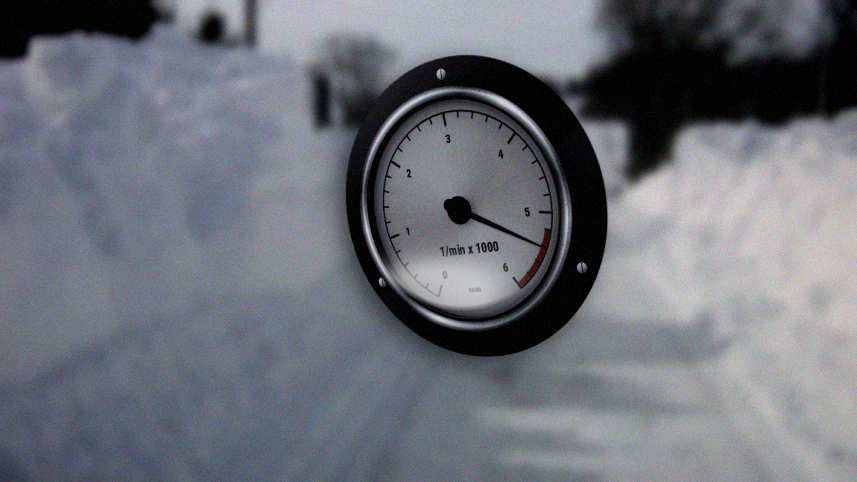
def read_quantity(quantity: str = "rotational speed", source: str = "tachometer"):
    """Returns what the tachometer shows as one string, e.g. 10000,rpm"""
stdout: 5400,rpm
